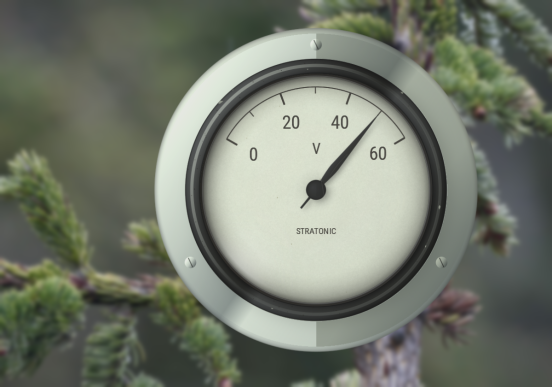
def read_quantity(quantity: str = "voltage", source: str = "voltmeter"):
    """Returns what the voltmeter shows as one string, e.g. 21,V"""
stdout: 50,V
